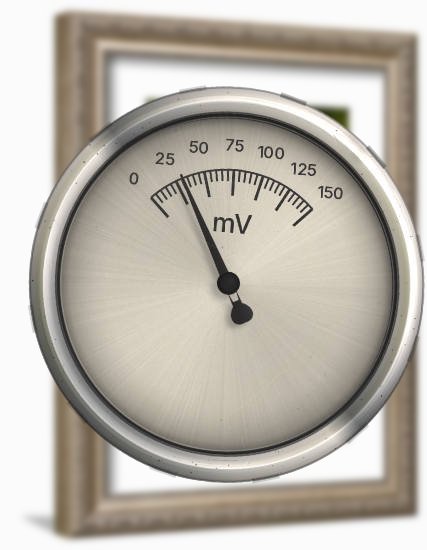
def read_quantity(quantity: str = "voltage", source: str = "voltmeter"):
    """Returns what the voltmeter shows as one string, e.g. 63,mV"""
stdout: 30,mV
